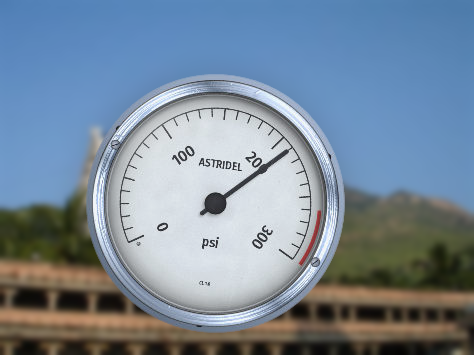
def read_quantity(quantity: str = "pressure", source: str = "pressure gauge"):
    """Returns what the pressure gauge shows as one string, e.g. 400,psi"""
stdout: 210,psi
